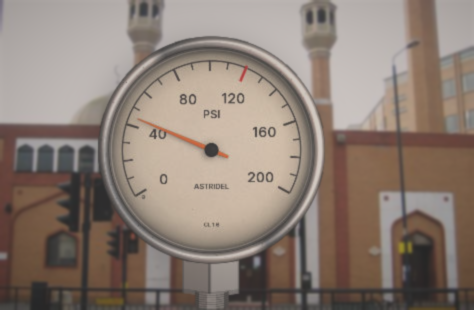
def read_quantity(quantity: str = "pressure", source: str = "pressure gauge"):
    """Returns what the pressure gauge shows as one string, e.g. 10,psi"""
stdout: 45,psi
